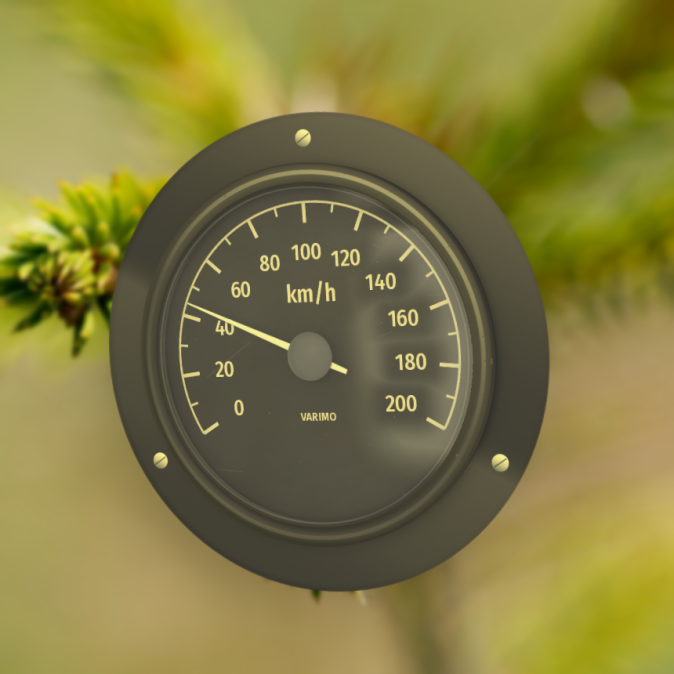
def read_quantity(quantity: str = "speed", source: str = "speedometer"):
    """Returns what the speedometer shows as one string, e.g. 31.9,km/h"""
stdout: 45,km/h
